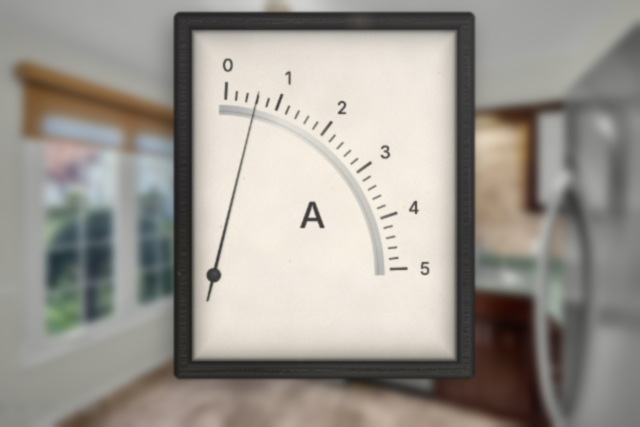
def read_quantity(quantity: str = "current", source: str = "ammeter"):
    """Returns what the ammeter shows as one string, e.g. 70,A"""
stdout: 0.6,A
